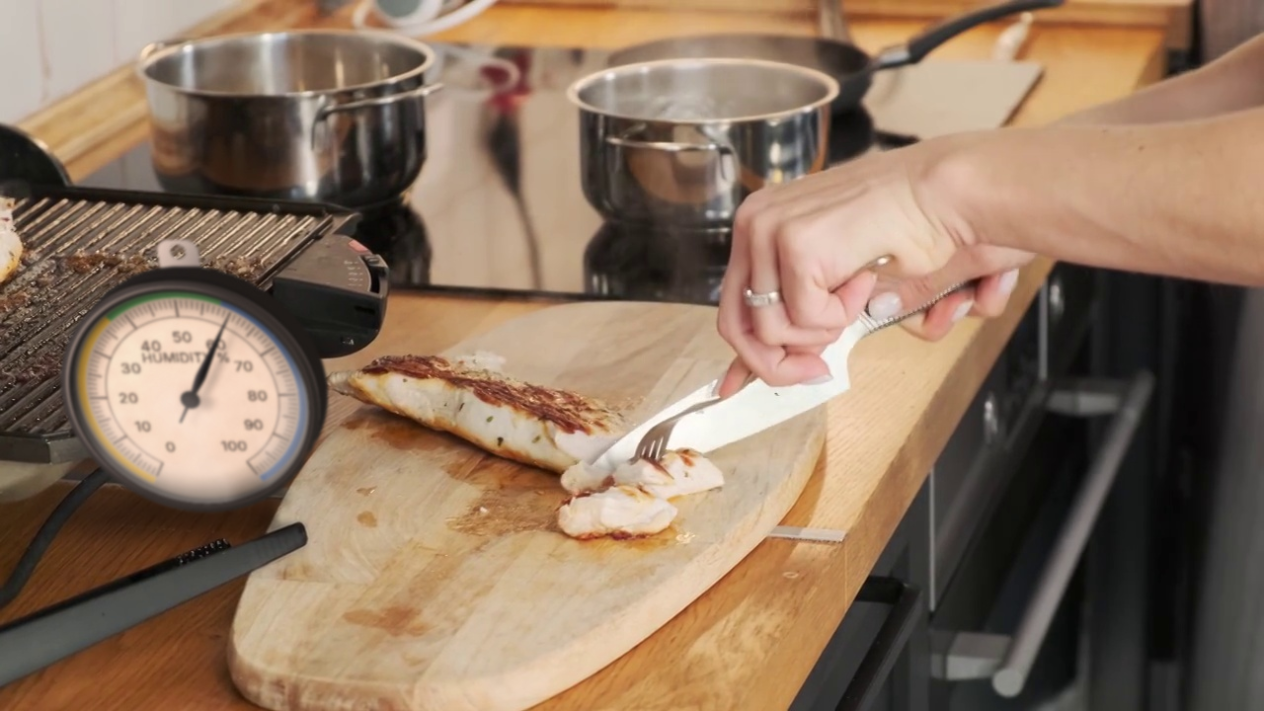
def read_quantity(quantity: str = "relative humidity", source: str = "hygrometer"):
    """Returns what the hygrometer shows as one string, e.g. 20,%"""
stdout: 60,%
